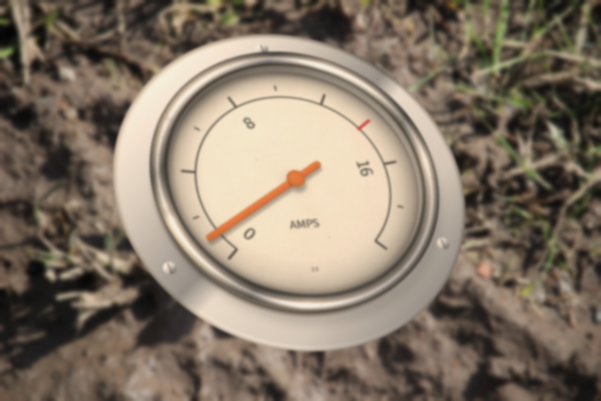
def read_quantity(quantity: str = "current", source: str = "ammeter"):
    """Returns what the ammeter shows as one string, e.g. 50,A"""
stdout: 1,A
